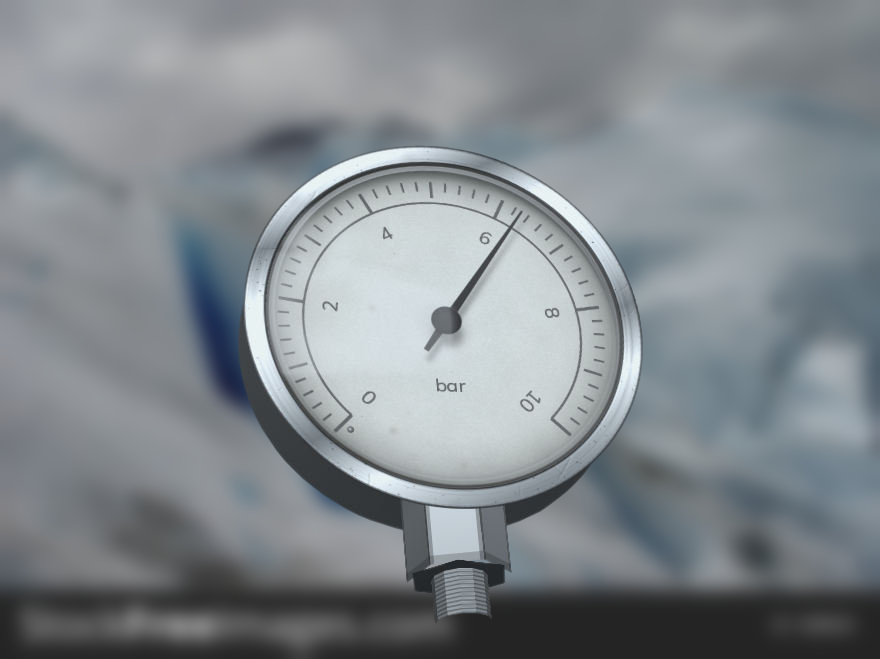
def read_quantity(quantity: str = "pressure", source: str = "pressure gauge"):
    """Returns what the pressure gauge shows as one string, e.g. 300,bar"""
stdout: 6.3,bar
